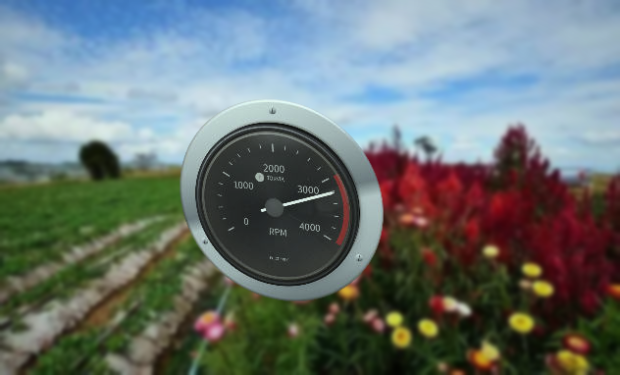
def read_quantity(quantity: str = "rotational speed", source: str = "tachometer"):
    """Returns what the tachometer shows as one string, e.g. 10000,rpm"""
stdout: 3200,rpm
